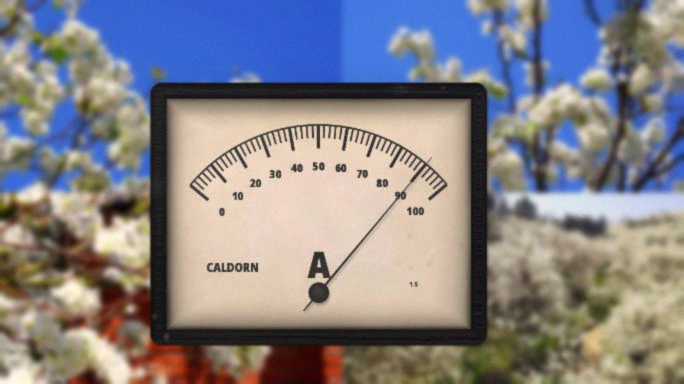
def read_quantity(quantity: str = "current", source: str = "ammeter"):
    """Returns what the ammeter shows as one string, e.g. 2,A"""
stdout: 90,A
